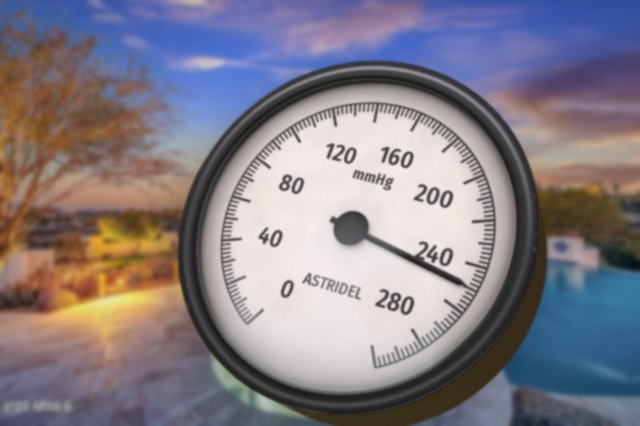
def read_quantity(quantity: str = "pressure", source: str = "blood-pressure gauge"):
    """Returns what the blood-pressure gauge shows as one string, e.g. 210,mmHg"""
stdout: 250,mmHg
